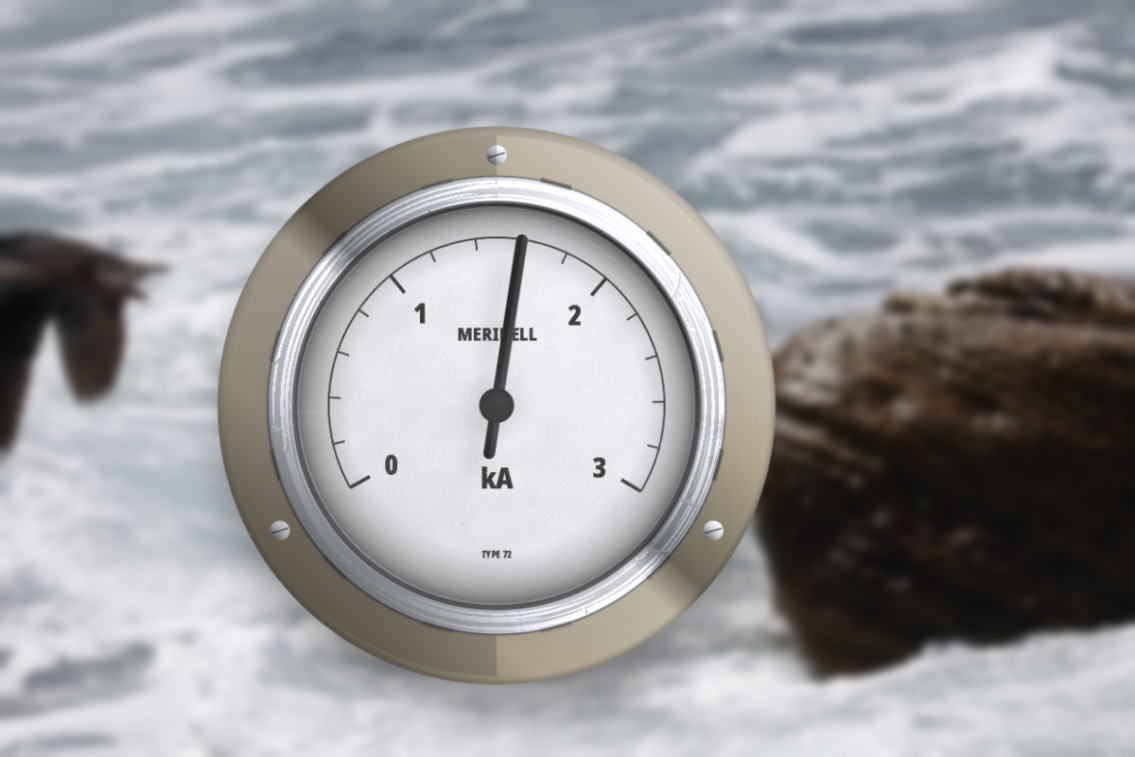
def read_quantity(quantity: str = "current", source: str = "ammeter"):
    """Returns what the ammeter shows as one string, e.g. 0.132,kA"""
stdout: 1.6,kA
